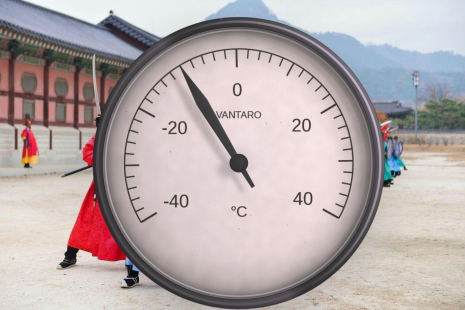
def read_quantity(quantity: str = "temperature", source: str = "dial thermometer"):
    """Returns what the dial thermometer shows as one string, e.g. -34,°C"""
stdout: -10,°C
